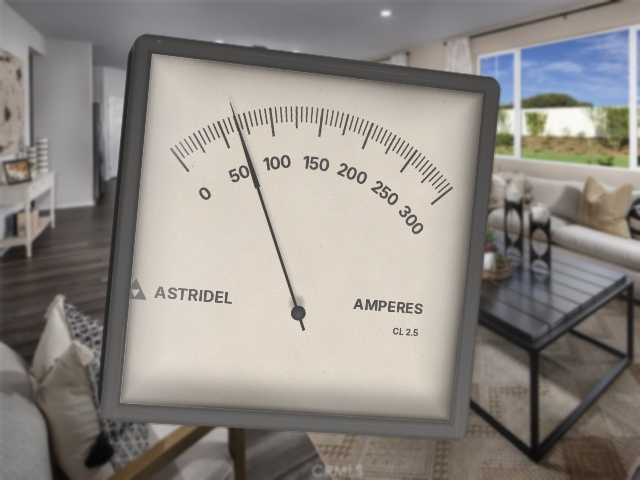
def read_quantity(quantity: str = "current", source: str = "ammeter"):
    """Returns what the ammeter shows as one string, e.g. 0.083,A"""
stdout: 65,A
